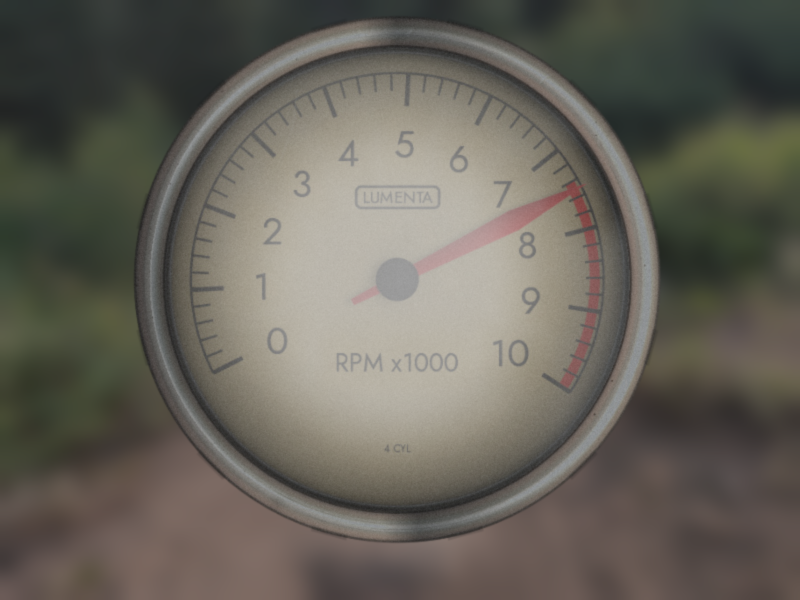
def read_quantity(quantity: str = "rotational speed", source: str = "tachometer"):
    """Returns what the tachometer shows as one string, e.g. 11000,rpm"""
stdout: 7500,rpm
